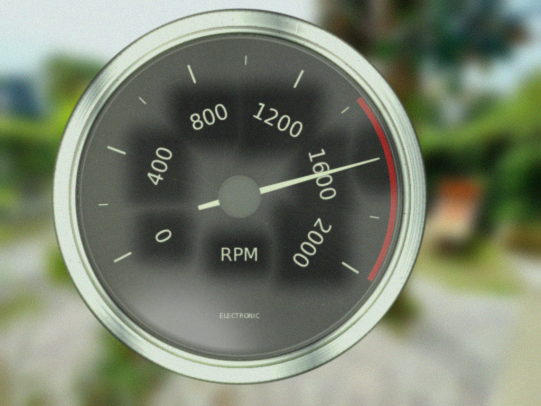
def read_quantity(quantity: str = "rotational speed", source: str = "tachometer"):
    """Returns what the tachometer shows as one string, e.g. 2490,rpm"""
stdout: 1600,rpm
